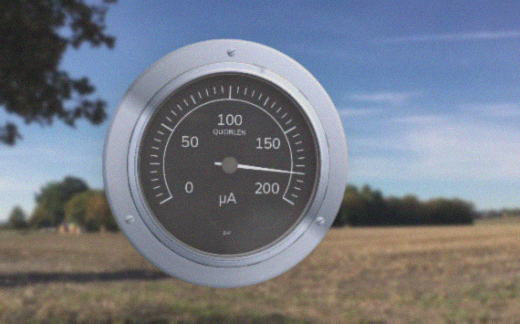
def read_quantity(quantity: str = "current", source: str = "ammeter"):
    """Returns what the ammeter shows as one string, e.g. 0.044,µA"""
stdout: 180,µA
